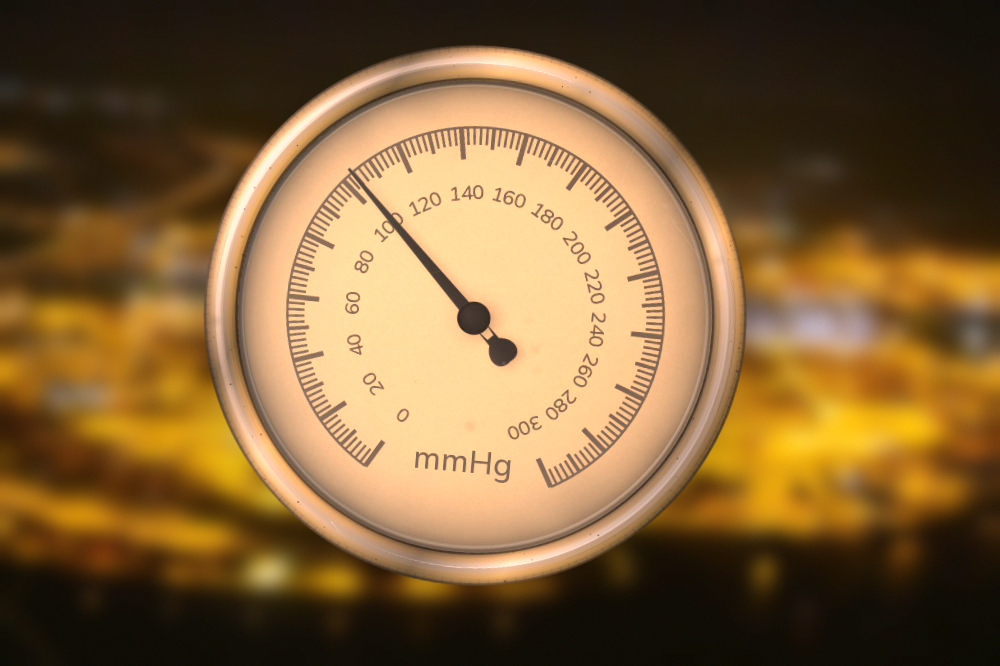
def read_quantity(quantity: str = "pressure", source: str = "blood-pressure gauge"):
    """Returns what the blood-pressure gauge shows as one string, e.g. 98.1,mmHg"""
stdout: 104,mmHg
